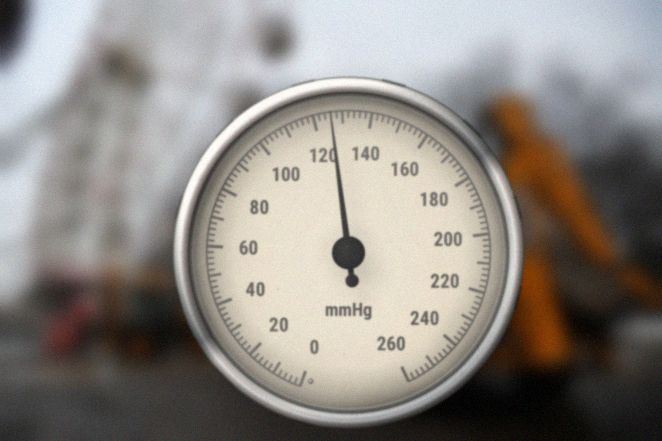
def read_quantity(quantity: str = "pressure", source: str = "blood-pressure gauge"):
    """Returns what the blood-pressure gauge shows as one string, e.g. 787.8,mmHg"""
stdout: 126,mmHg
